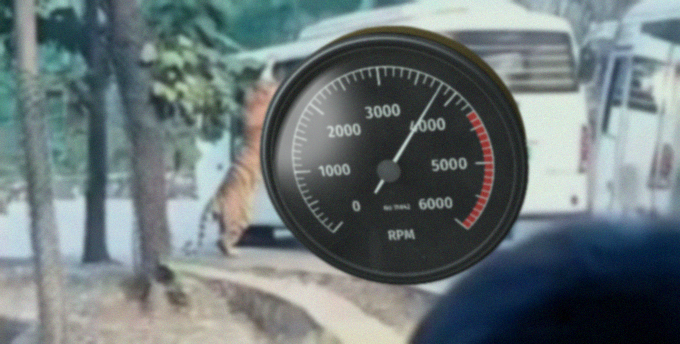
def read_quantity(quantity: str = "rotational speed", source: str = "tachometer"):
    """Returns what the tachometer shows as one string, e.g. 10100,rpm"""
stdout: 3800,rpm
